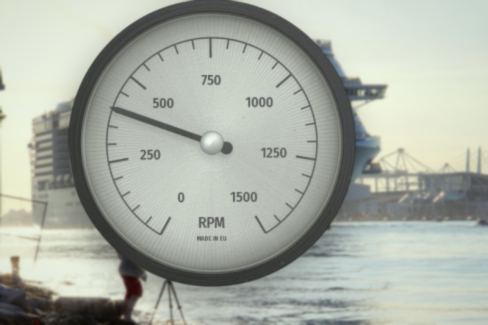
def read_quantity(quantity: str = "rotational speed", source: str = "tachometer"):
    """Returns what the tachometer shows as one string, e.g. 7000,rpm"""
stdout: 400,rpm
